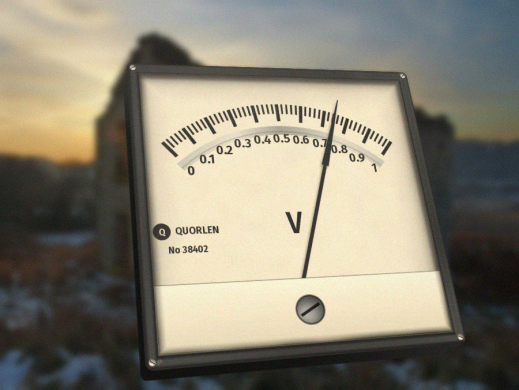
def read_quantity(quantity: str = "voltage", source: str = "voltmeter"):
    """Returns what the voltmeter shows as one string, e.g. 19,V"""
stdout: 0.74,V
